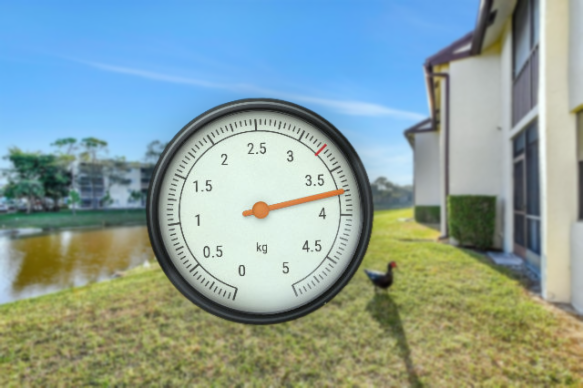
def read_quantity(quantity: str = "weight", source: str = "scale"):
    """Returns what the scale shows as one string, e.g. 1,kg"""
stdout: 3.75,kg
